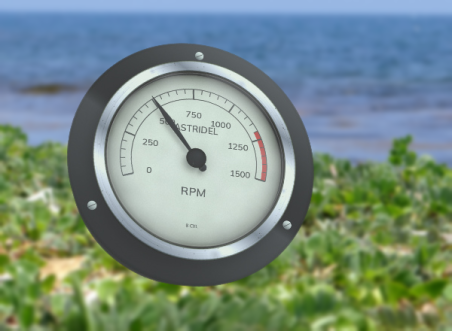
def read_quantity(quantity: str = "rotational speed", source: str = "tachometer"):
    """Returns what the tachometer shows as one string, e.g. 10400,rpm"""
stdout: 500,rpm
